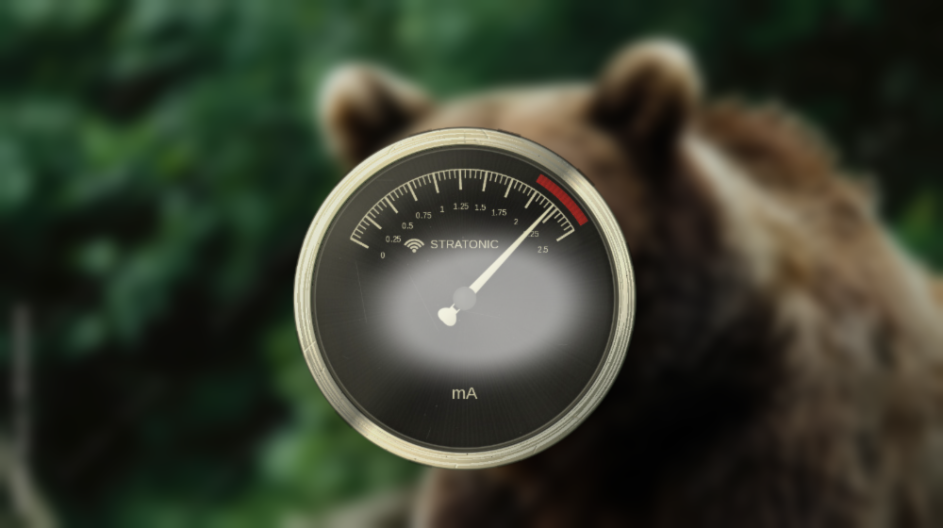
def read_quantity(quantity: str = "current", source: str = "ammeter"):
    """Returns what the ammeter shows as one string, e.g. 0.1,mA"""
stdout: 2.2,mA
